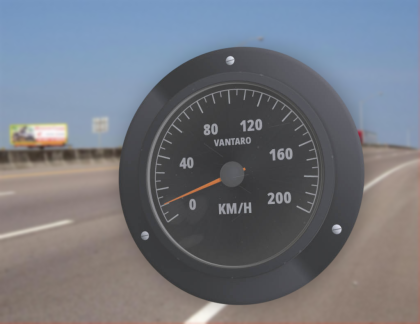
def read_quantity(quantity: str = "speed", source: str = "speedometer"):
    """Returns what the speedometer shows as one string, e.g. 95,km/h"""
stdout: 10,km/h
